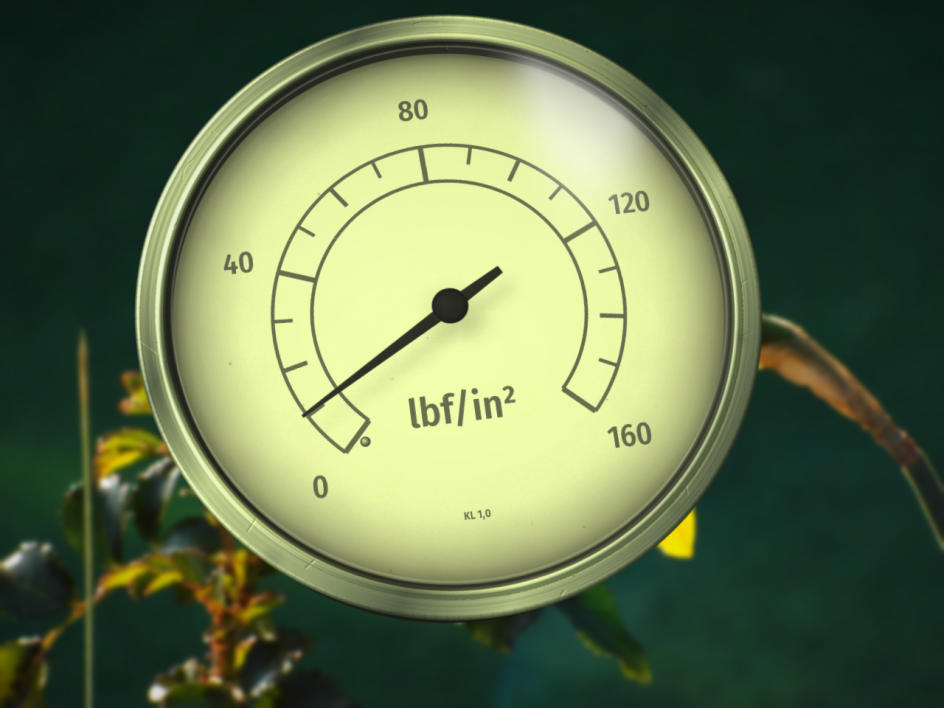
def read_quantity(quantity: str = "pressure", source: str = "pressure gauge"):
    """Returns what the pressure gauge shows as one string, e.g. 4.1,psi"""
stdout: 10,psi
